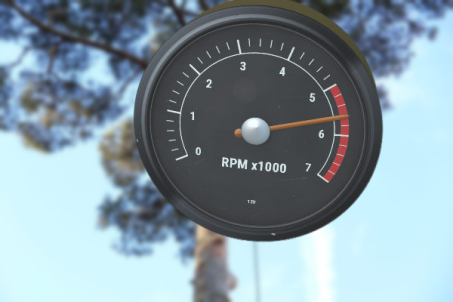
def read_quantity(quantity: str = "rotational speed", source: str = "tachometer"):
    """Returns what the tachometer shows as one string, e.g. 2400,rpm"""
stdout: 5600,rpm
